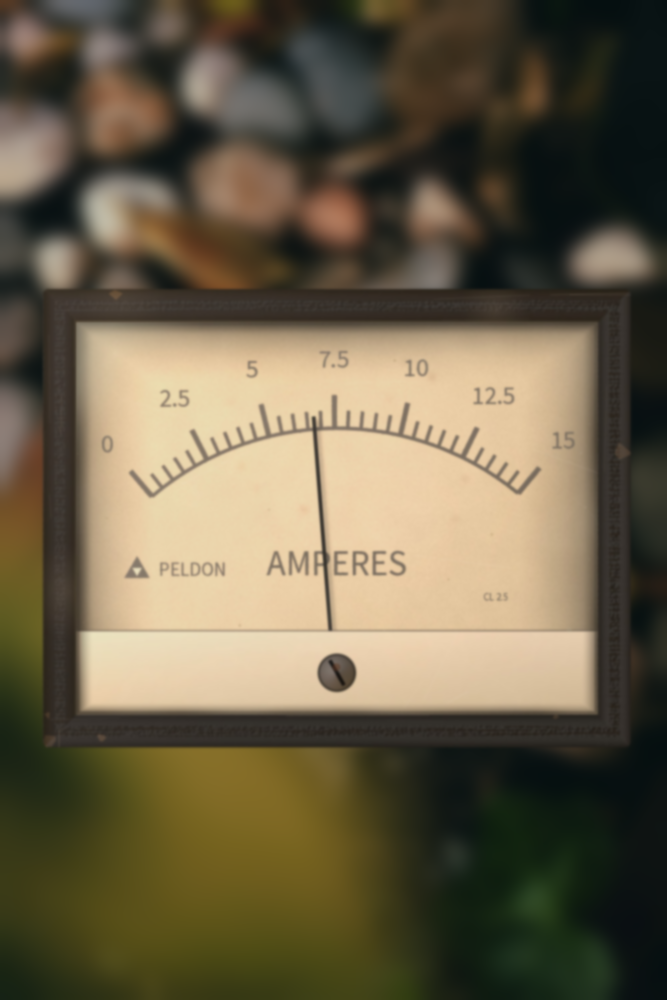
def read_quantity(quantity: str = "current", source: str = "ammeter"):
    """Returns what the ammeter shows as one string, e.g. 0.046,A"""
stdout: 6.75,A
